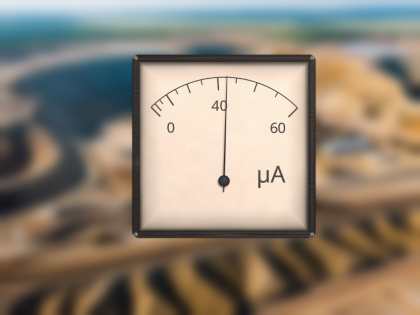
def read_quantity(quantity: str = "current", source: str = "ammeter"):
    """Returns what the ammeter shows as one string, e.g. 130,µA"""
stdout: 42.5,µA
